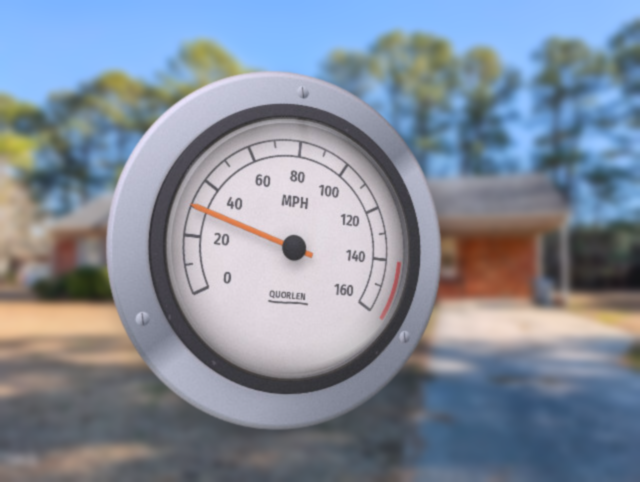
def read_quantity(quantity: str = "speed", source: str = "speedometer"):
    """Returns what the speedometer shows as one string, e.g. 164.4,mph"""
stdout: 30,mph
